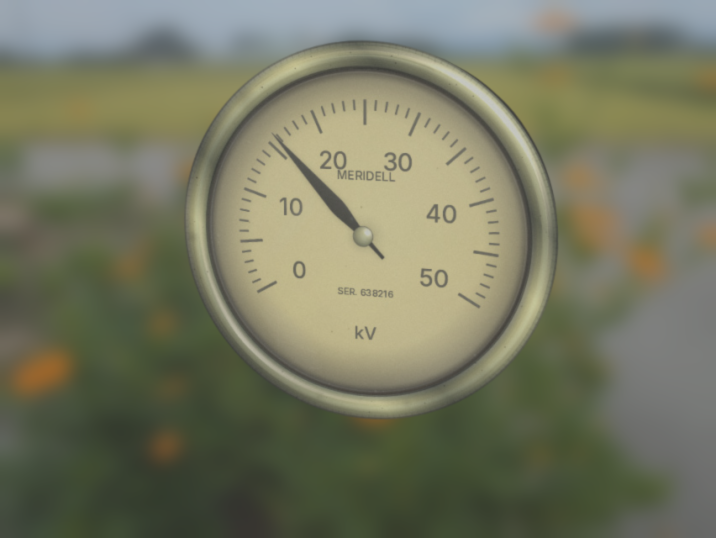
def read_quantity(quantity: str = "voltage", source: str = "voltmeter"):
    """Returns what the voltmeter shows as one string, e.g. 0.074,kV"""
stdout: 16,kV
